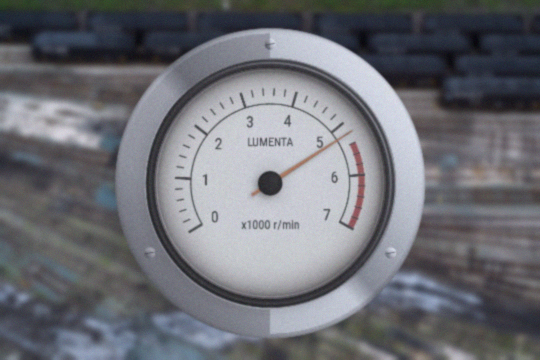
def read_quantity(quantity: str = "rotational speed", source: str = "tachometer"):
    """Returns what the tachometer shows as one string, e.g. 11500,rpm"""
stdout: 5200,rpm
